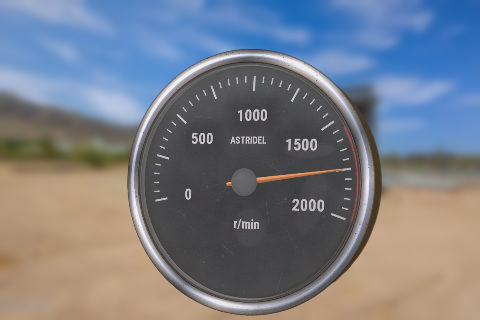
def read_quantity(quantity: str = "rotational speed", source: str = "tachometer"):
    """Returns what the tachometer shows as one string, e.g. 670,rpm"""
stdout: 1750,rpm
